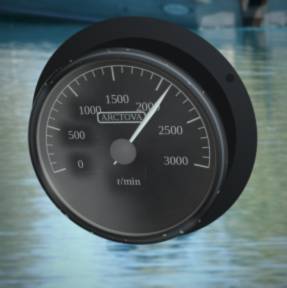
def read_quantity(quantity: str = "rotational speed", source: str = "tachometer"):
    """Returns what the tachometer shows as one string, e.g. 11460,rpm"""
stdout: 2100,rpm
